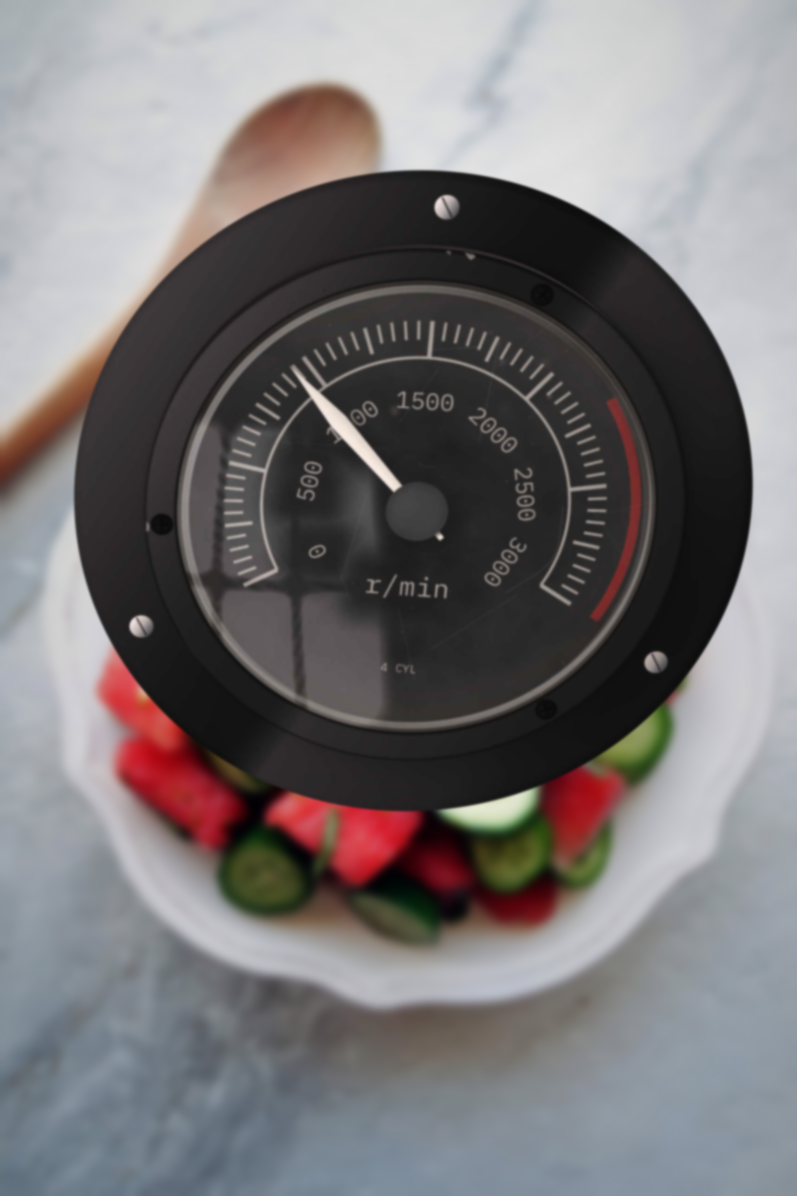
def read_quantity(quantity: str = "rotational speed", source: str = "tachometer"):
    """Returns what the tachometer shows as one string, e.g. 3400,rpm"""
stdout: 950,rpm
